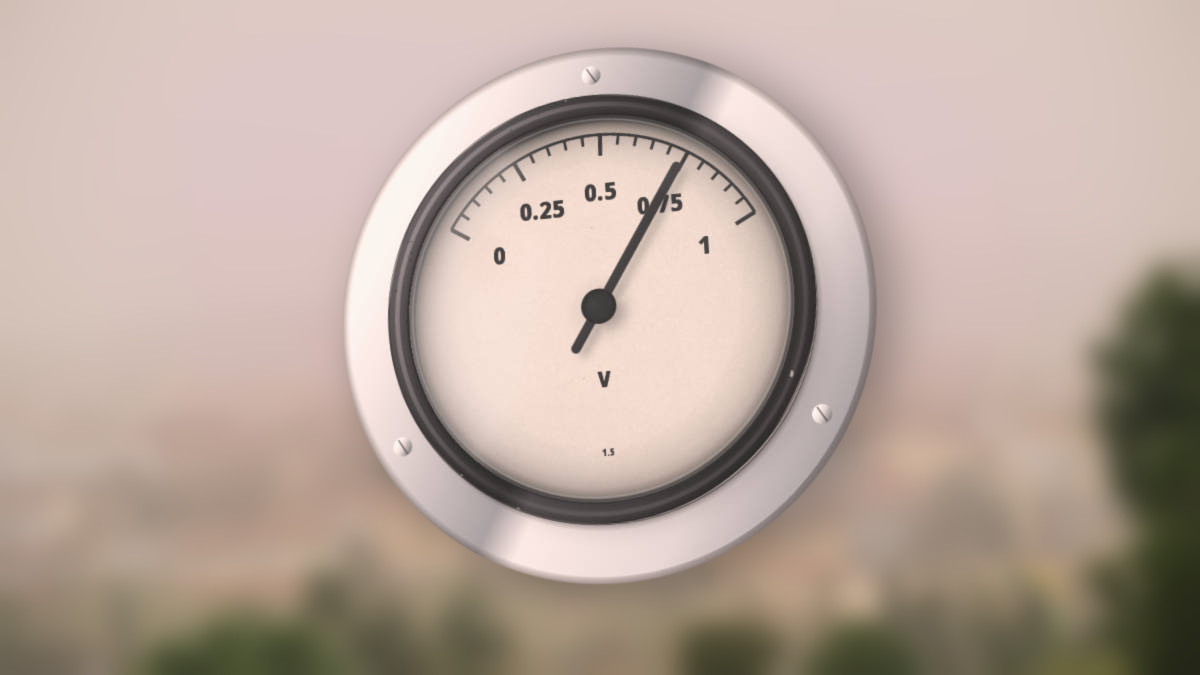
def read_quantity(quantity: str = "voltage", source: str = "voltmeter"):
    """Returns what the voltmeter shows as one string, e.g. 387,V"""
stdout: 0.75,V
